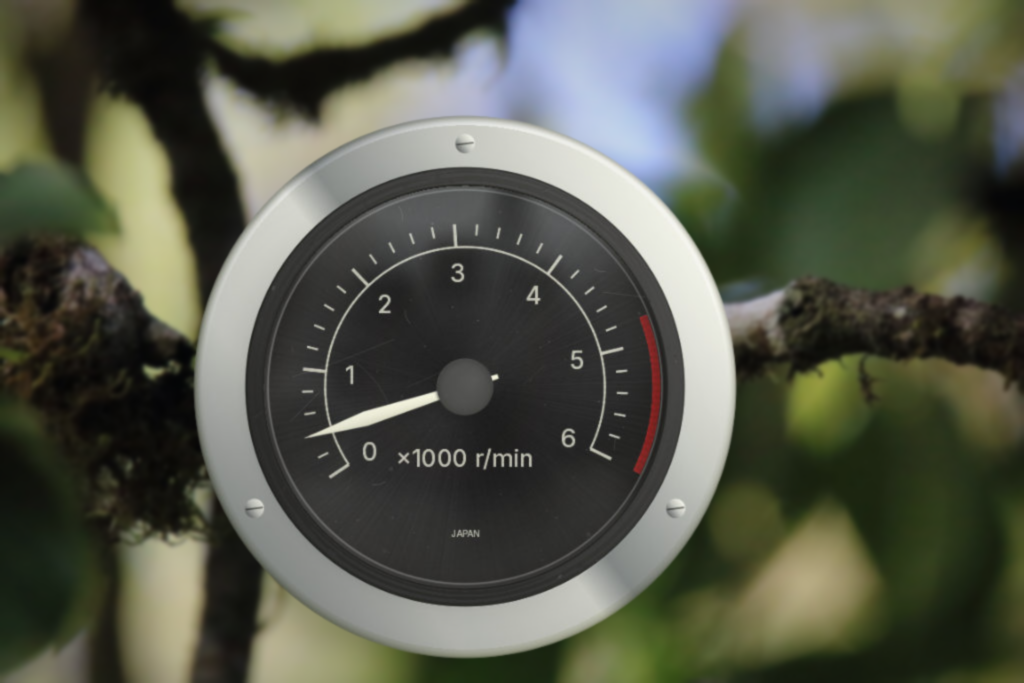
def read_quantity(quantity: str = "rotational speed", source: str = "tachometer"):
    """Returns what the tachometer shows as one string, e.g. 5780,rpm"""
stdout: 400,rpm
